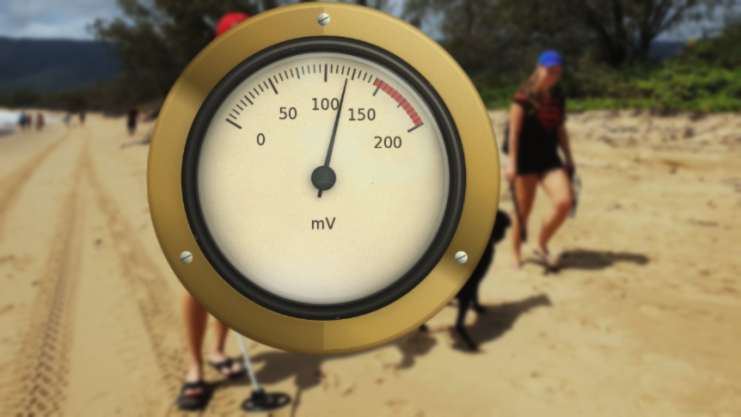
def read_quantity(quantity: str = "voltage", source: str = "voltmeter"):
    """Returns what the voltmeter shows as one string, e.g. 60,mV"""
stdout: 120,mV
